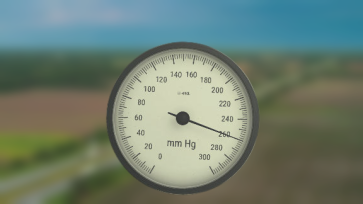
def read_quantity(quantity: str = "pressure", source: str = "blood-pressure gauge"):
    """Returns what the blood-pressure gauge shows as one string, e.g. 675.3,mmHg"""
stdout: 260,mmHg
